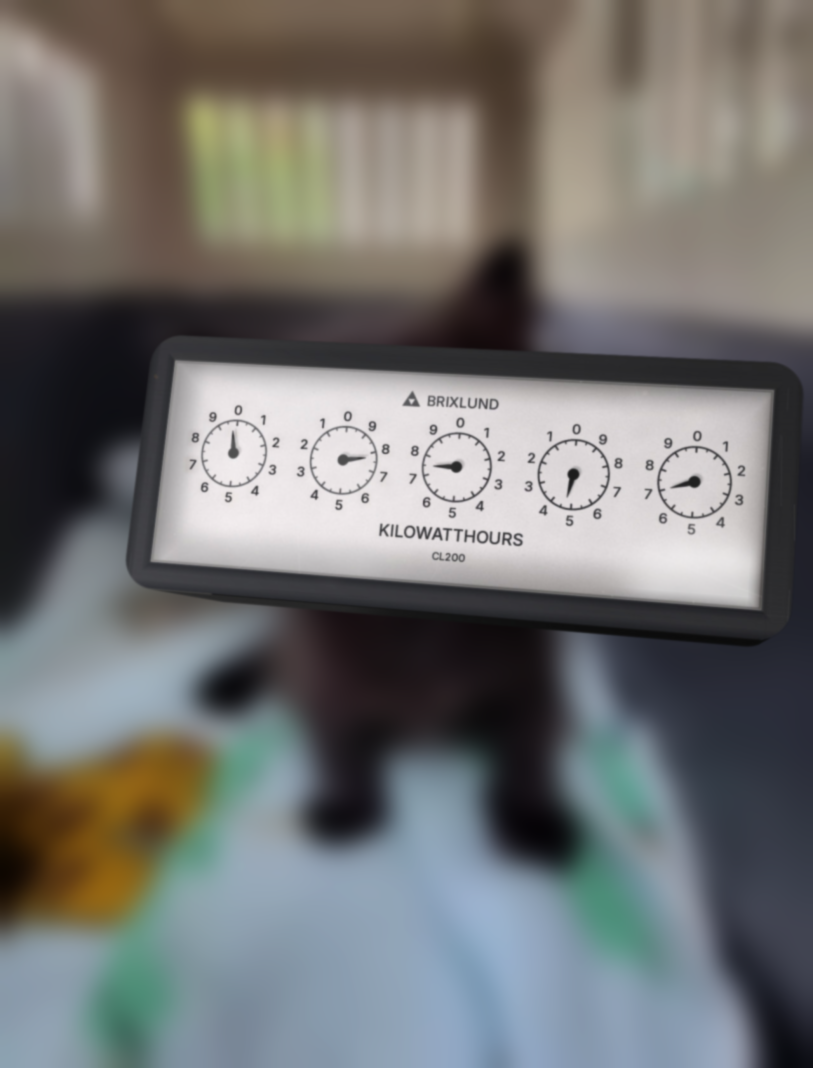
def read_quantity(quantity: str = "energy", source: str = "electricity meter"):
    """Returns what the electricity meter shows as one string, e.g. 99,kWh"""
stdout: 97747,kWh
